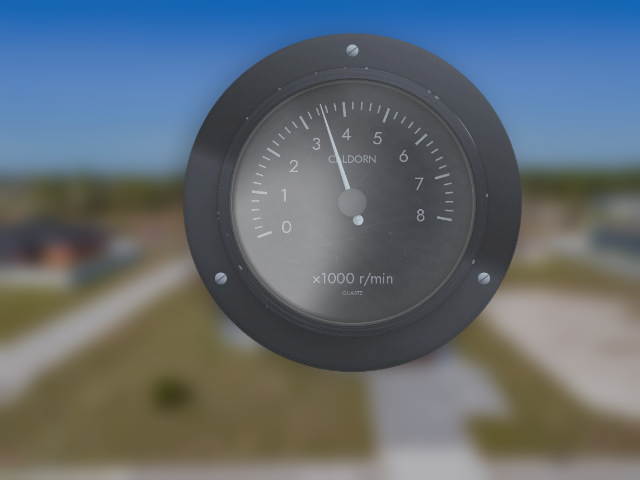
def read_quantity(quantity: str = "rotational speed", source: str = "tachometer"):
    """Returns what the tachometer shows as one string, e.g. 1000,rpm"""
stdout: 3500,rpm
